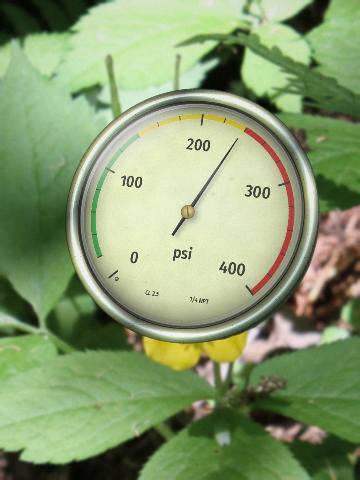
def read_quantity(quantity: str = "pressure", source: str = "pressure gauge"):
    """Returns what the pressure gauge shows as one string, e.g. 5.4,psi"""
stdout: 240,psi
